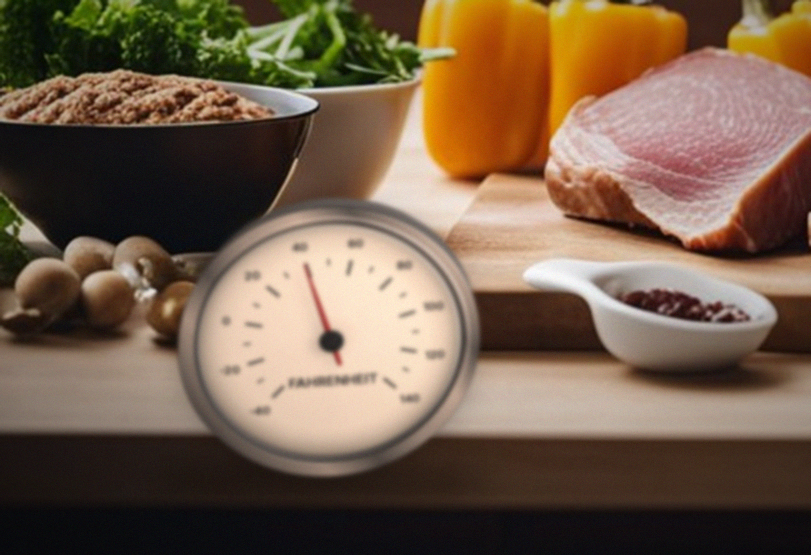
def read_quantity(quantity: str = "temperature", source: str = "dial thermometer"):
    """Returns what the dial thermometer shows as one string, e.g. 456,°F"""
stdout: 40,°F
